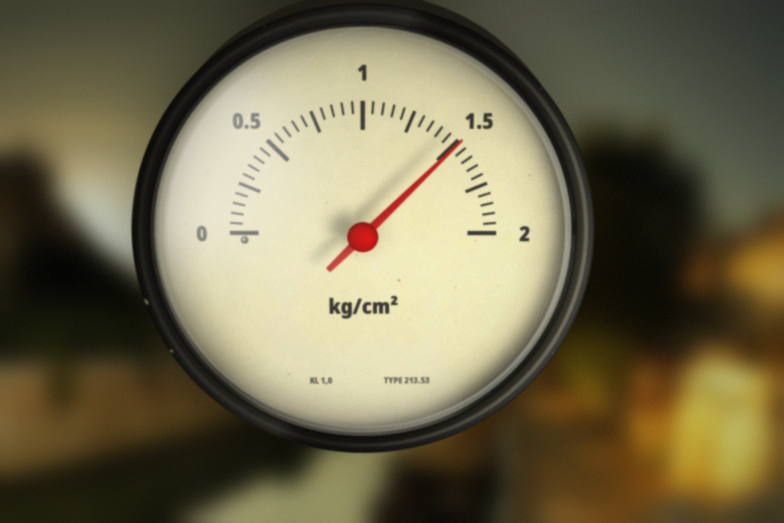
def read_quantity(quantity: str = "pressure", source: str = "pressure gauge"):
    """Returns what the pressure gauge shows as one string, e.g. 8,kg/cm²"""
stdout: 1.5,kg/cm²
